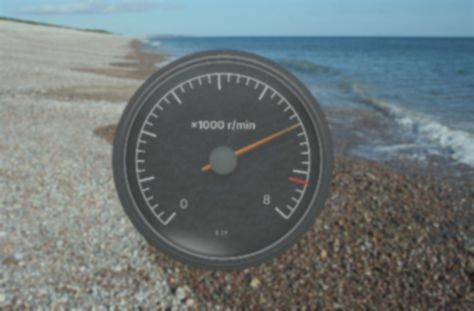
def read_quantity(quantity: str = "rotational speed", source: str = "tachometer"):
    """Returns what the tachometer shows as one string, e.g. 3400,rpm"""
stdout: 6000,rpm
